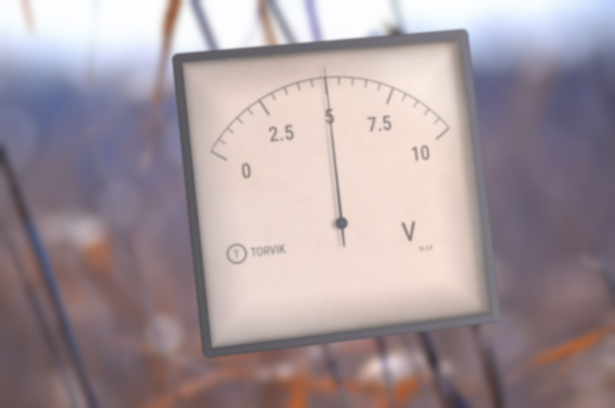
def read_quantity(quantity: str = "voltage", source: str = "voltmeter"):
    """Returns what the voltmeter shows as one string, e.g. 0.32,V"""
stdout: 5,V
